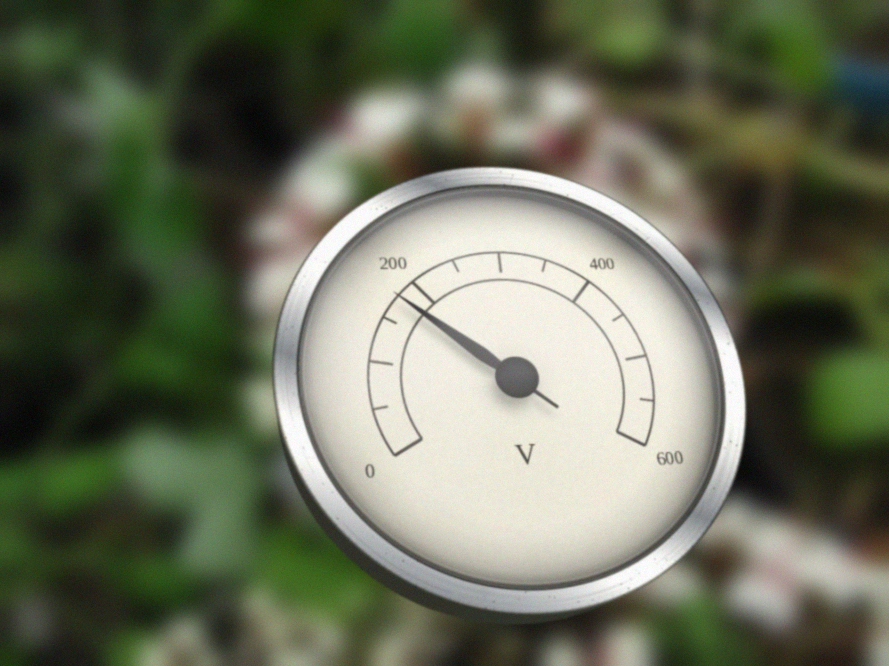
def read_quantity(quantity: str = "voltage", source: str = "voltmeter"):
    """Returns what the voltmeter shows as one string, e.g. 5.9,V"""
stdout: 175,V
